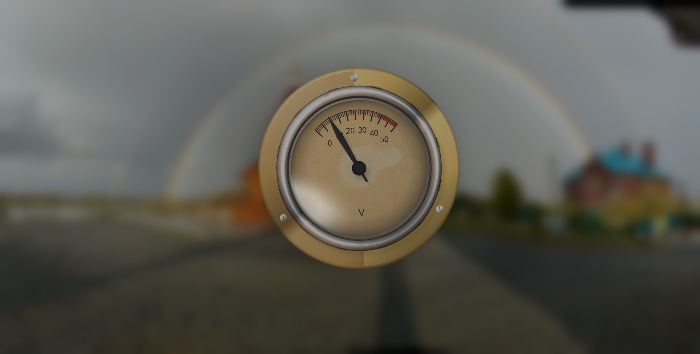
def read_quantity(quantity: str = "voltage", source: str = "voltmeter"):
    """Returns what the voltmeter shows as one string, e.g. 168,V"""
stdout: 10,V
